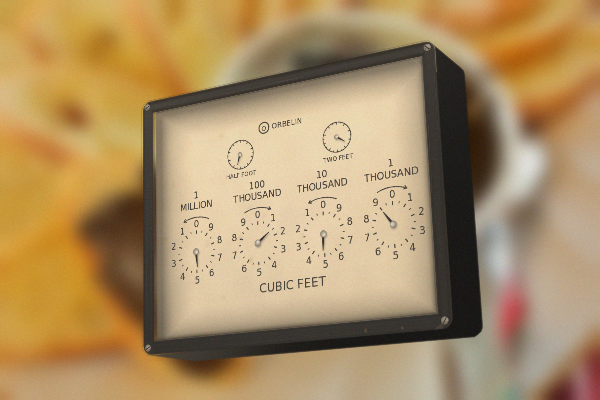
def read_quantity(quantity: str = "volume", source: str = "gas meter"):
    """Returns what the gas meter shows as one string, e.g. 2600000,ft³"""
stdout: 514900,ft³
